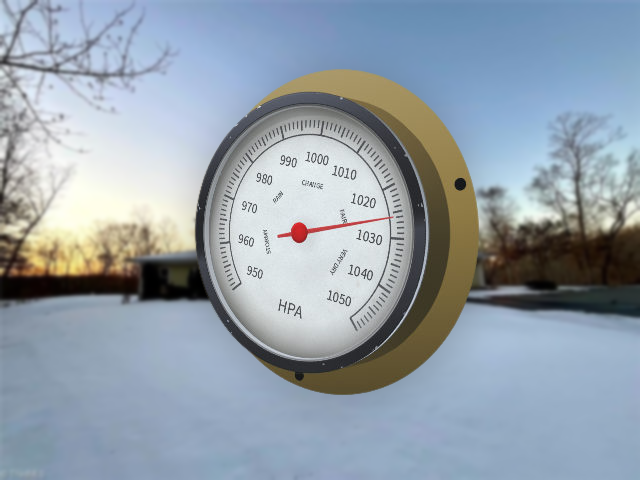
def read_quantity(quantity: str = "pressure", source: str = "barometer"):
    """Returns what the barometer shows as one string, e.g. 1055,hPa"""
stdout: 1026,hPa
